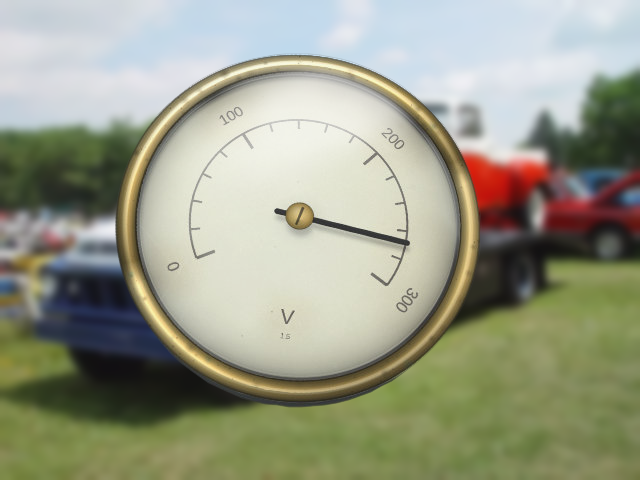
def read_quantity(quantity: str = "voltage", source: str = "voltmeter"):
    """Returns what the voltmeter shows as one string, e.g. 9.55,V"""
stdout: 270,V
